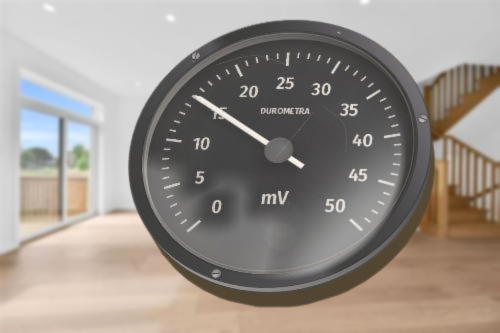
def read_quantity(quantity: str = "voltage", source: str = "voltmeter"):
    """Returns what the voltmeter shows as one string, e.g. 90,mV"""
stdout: 15,mV
